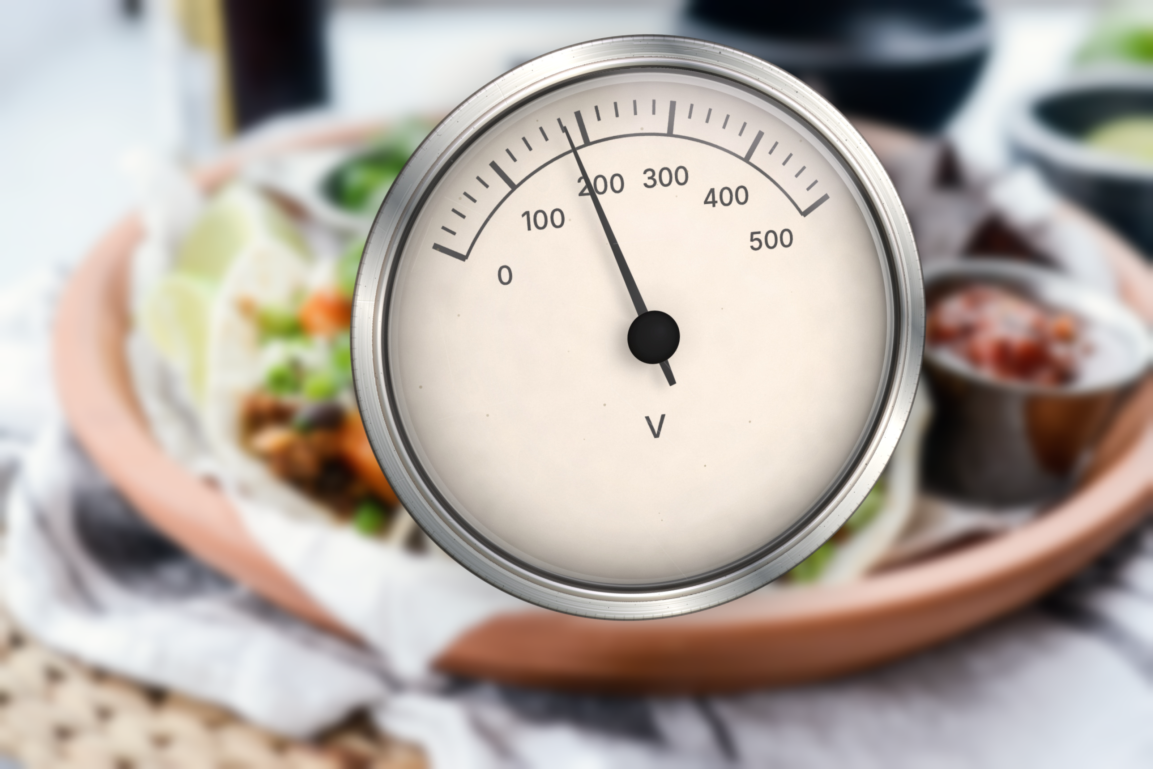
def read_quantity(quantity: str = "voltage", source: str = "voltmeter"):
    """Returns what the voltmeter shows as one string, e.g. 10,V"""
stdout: 180,V
